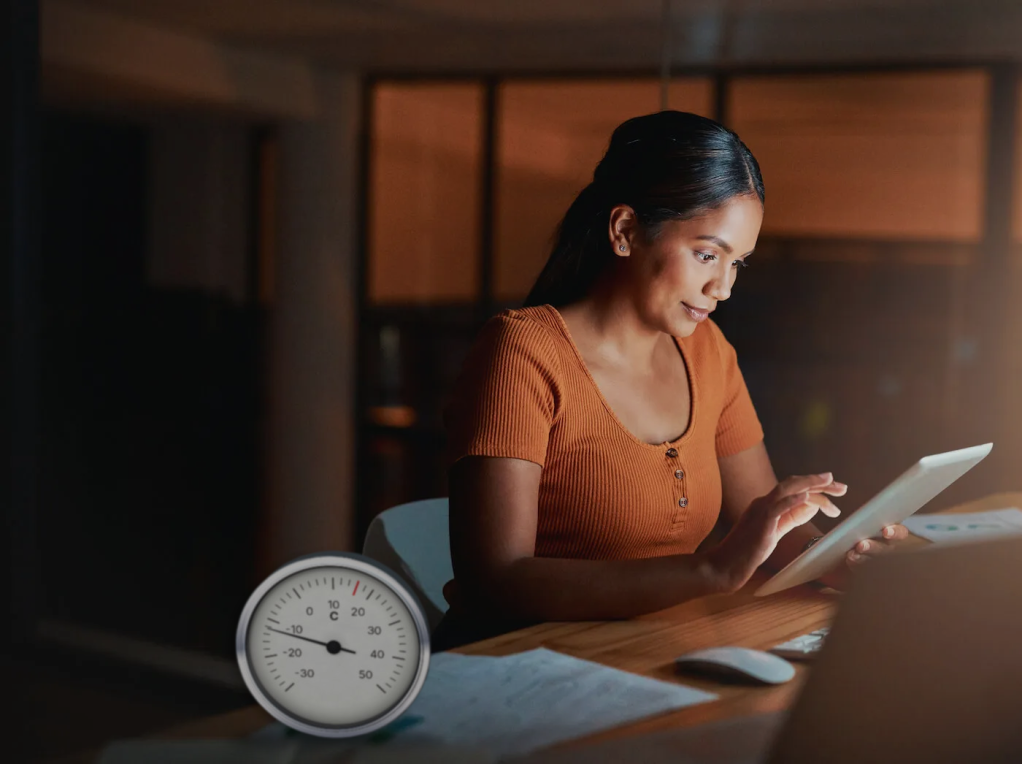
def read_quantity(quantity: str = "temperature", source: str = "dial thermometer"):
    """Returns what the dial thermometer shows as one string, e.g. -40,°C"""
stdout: -12,°C
